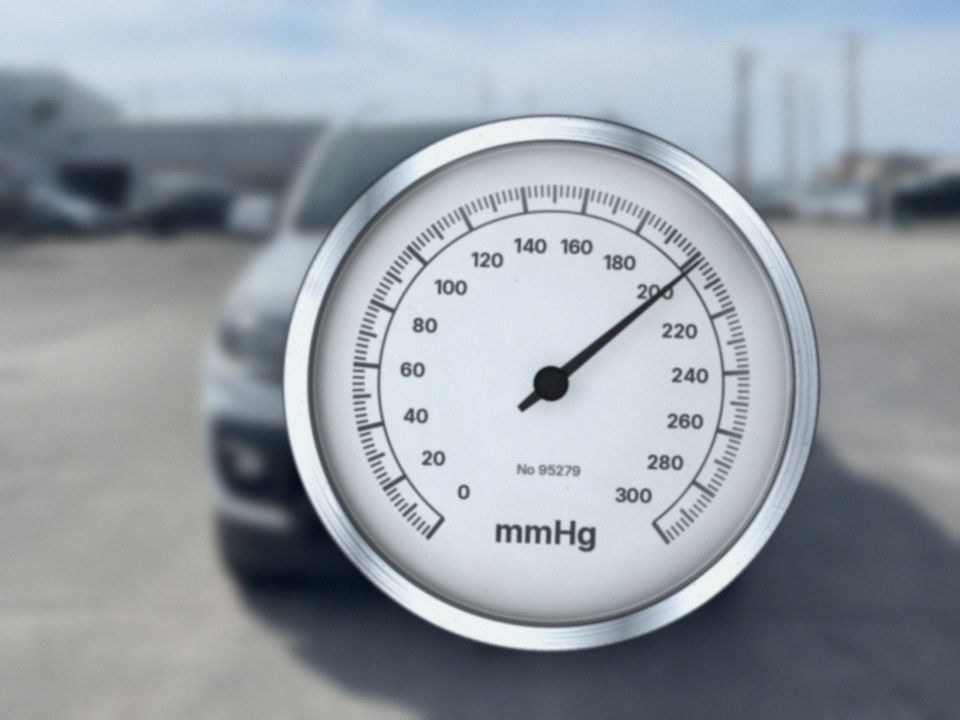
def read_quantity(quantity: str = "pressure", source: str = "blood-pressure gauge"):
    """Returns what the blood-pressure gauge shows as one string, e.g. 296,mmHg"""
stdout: 202,mmHg
